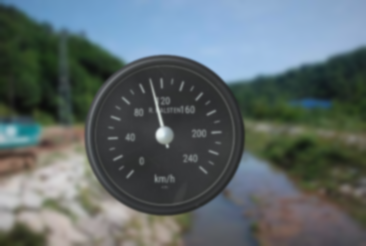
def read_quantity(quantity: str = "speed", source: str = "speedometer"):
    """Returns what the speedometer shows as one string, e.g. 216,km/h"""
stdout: 110,km/h
